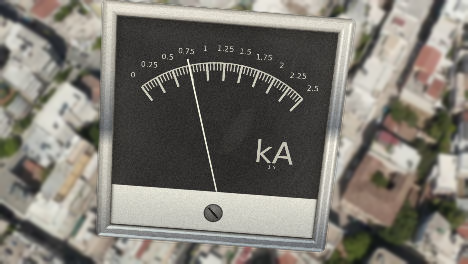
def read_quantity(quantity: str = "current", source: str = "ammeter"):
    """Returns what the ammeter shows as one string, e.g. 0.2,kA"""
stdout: 0.75,kA
